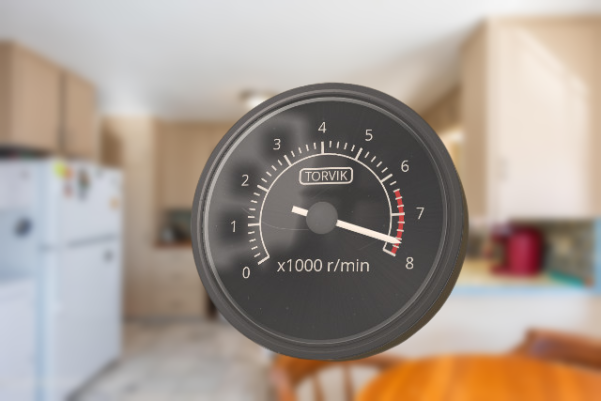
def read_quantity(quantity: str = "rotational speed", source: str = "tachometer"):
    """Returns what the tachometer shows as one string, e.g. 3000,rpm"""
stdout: 7700,rpm
